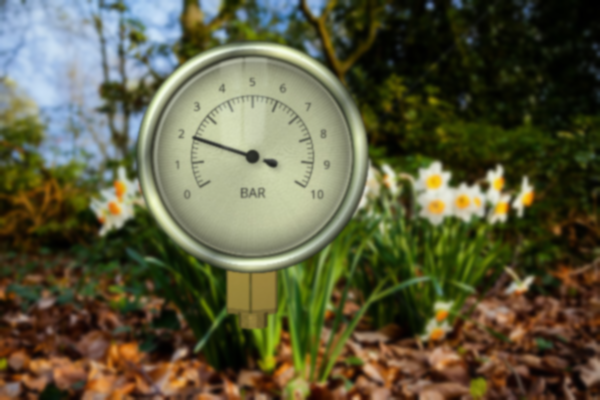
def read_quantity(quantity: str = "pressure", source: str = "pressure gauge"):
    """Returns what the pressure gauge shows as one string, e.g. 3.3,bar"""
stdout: 2,bar
